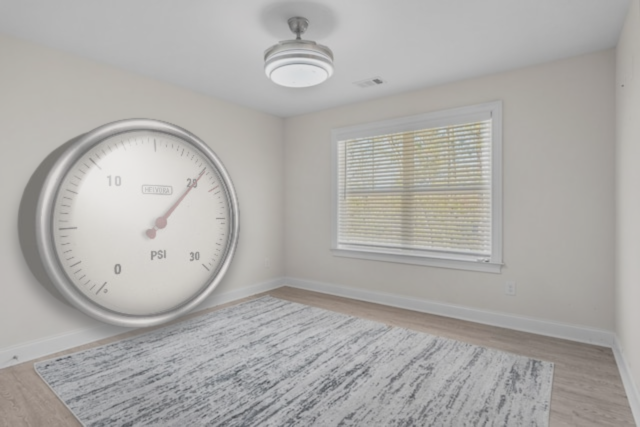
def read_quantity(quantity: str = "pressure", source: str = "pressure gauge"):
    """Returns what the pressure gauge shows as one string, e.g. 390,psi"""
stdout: 20,psi
